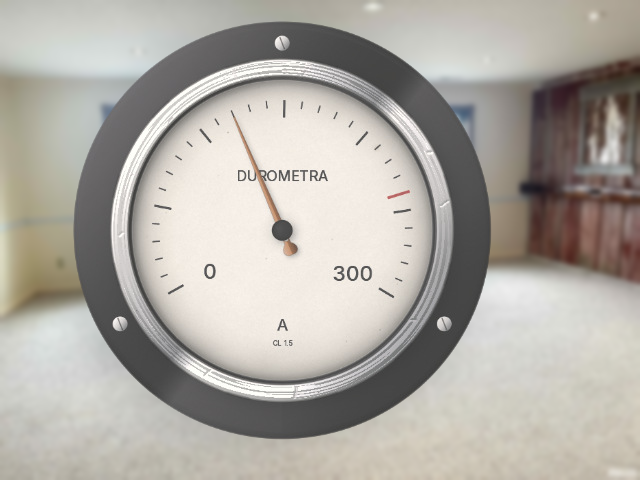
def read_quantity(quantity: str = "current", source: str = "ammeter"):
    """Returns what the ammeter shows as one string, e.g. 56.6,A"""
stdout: 120,A
